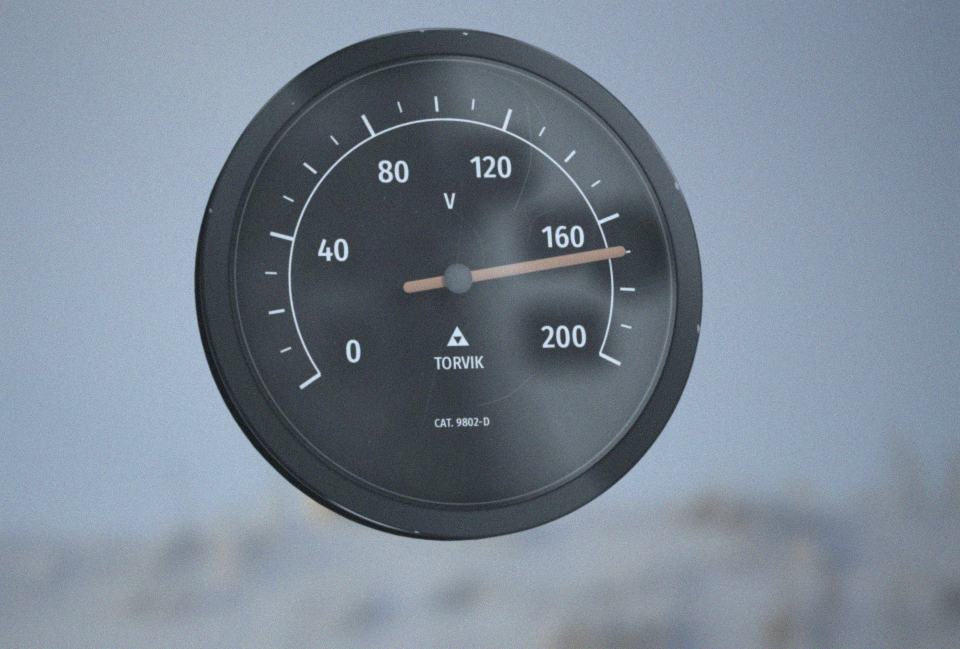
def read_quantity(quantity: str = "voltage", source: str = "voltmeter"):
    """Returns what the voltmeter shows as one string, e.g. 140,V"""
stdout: 170,V
